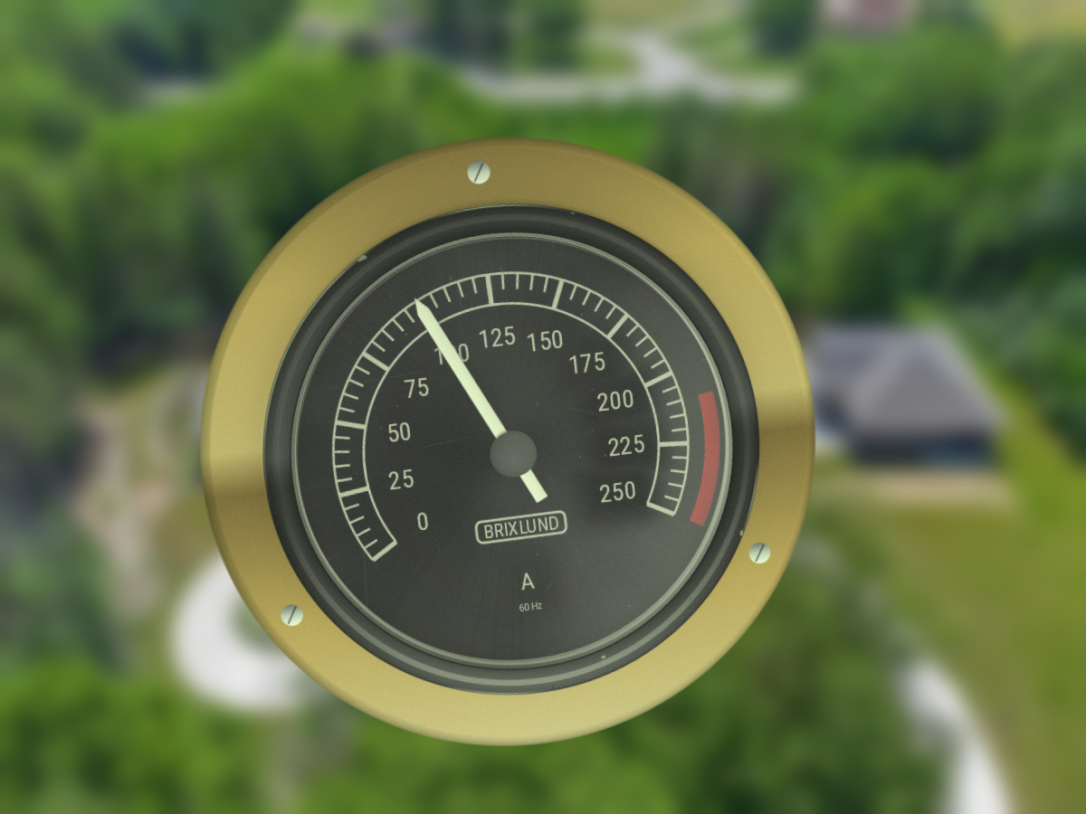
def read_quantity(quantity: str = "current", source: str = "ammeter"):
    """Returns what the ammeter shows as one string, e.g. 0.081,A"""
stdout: 100,A
